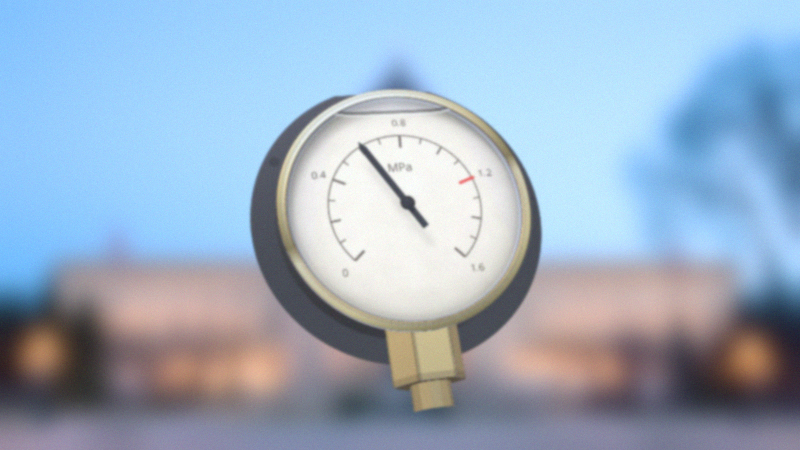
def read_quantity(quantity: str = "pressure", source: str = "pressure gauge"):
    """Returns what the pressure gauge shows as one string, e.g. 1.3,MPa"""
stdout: 0.6,MPa
